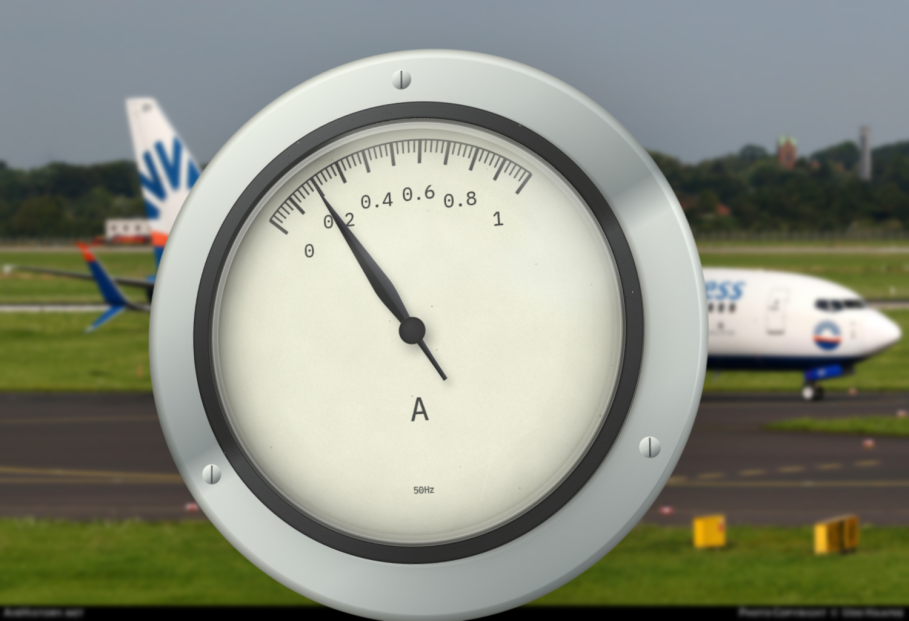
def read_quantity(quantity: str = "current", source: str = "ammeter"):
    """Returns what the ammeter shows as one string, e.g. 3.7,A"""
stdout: 0.2,A
